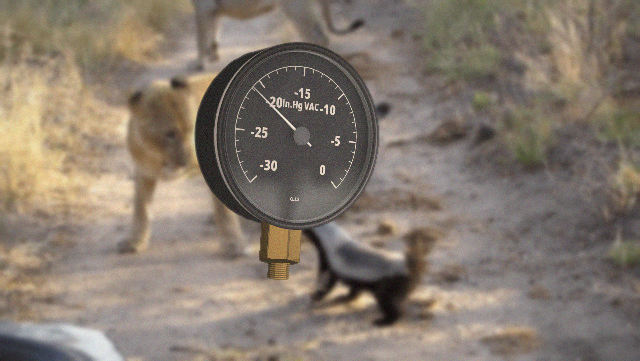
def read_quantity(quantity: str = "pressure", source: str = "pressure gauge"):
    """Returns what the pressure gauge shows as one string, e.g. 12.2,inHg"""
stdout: -21,inHg
